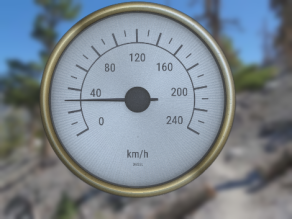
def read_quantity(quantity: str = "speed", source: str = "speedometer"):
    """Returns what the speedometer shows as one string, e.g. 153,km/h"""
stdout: 30,km/h
